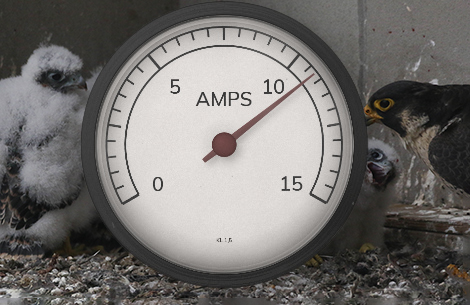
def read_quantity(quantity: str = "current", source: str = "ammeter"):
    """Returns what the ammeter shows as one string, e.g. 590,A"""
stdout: 10.75,A
